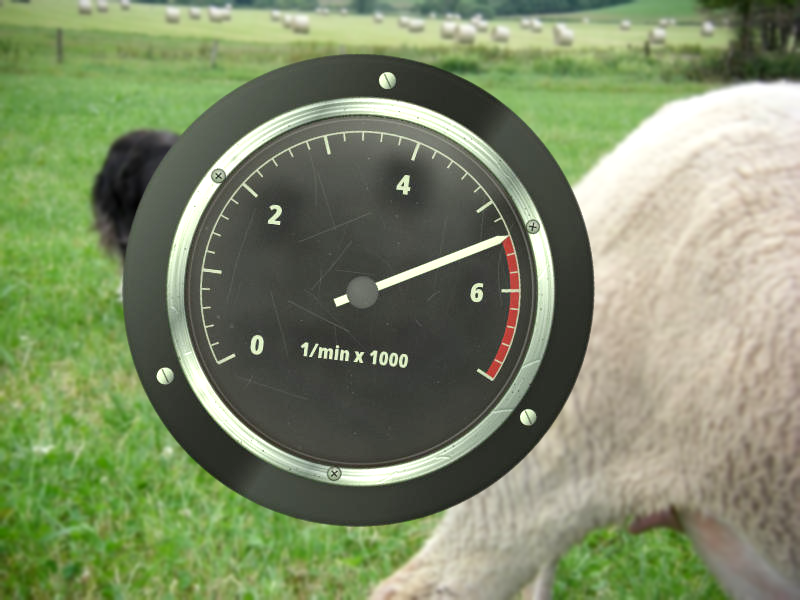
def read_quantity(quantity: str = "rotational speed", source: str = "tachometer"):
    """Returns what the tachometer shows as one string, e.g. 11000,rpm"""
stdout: 5400,rpm
